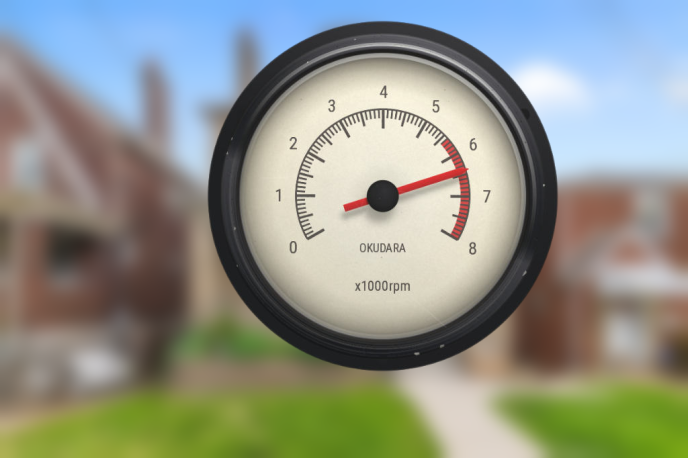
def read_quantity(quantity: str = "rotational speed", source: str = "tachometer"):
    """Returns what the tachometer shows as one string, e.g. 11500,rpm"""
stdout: 6400,rpm
